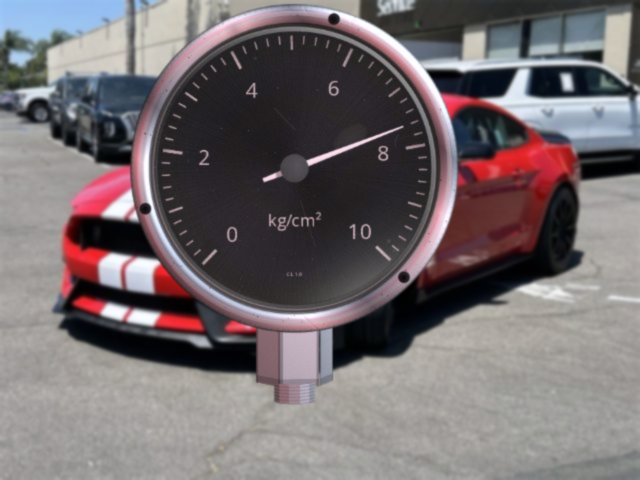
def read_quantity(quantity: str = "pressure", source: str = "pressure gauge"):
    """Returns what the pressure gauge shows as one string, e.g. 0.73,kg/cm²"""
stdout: 7.6,kg/cm²
